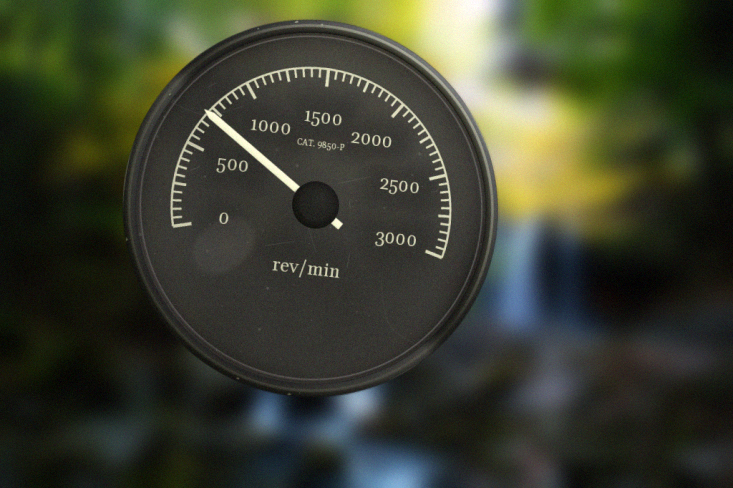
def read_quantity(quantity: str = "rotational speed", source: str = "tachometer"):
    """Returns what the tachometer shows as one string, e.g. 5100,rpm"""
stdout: 700,rpm
